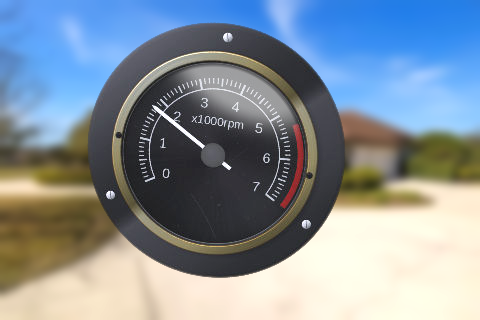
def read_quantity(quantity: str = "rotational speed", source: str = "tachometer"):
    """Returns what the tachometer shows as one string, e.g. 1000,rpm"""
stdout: 1800,rpm
